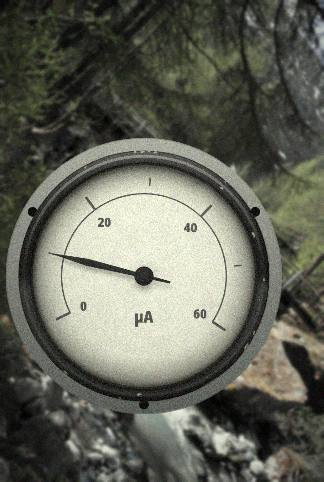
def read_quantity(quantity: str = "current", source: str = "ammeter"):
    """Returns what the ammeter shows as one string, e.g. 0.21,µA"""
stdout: 10,µA
